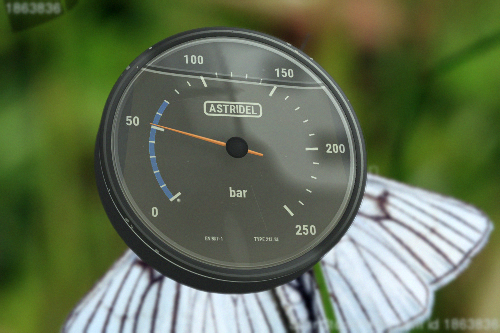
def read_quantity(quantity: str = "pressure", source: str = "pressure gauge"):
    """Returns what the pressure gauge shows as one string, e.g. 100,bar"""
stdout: 50,bar
